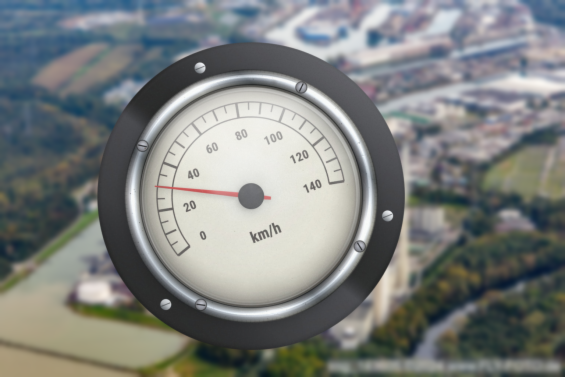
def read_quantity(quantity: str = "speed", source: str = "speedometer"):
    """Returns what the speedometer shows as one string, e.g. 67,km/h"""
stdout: 30,km/h
